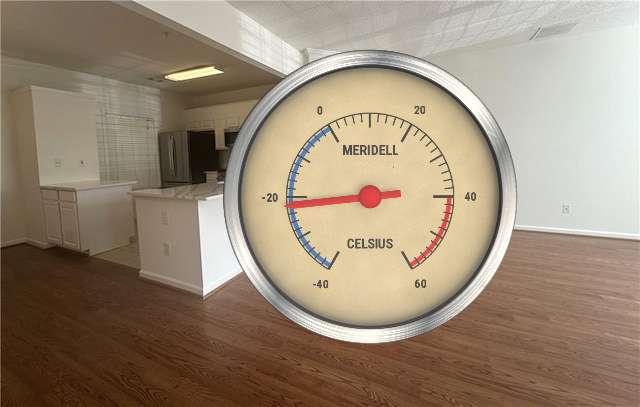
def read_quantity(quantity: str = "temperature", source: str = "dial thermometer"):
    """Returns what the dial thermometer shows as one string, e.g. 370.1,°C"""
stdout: -22,°C
